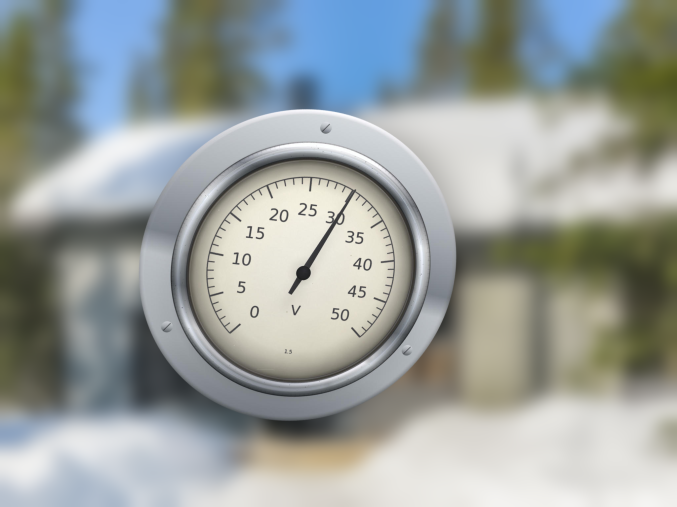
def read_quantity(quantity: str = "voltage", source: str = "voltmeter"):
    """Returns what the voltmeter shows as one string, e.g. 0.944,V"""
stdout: 30,V
